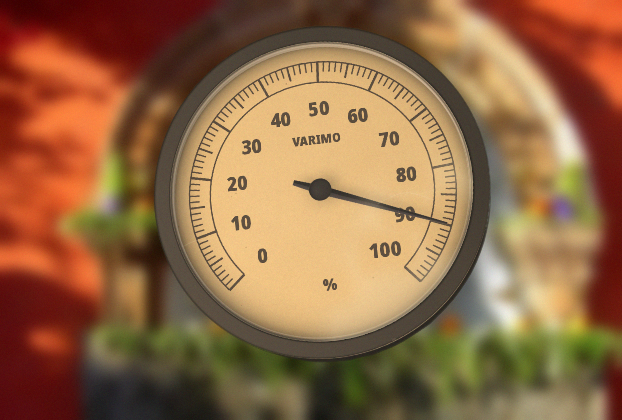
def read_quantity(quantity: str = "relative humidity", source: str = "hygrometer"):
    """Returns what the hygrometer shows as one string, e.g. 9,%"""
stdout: 90,%
